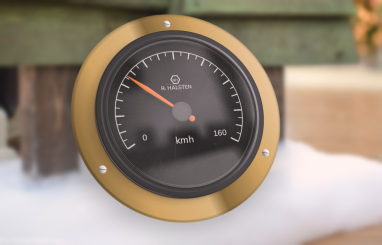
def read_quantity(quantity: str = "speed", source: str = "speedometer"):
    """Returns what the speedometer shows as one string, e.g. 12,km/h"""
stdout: 45,km/h
